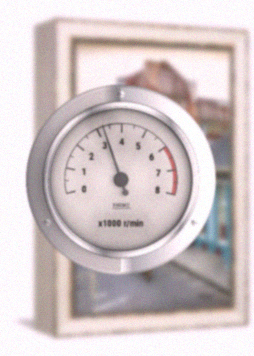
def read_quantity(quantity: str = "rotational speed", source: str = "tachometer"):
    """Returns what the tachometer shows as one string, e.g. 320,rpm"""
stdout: 3250,rpm
